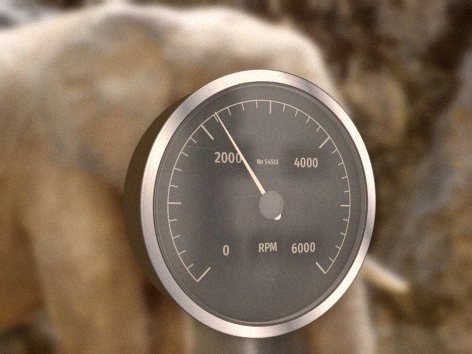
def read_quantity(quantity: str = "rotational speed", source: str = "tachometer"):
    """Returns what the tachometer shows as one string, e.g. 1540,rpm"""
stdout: 2200,rpm
